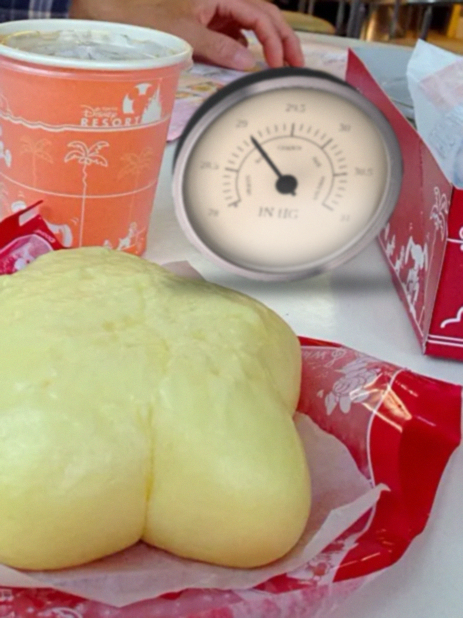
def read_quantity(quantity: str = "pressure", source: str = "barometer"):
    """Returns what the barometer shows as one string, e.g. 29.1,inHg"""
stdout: 29,inHg
